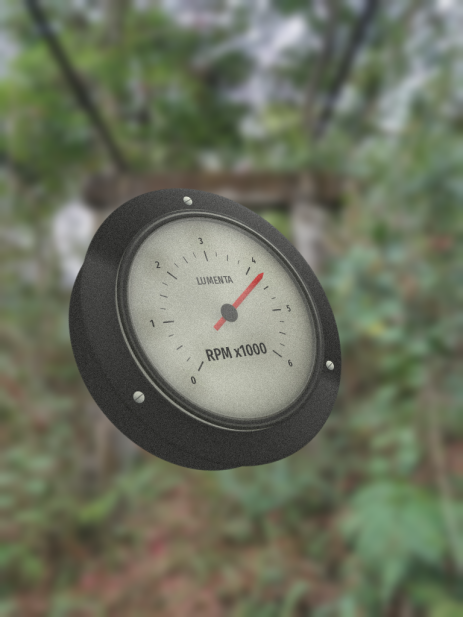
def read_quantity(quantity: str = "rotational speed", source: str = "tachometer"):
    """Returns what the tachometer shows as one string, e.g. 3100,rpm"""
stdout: 4250,rpm
